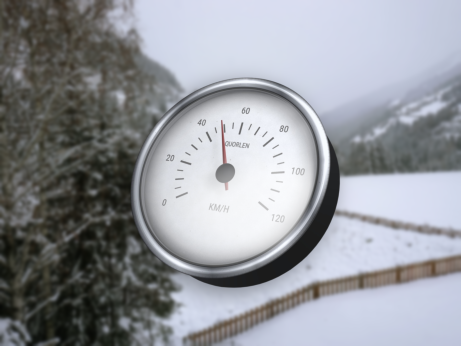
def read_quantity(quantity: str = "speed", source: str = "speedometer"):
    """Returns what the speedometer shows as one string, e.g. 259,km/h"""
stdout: 50,km/h
